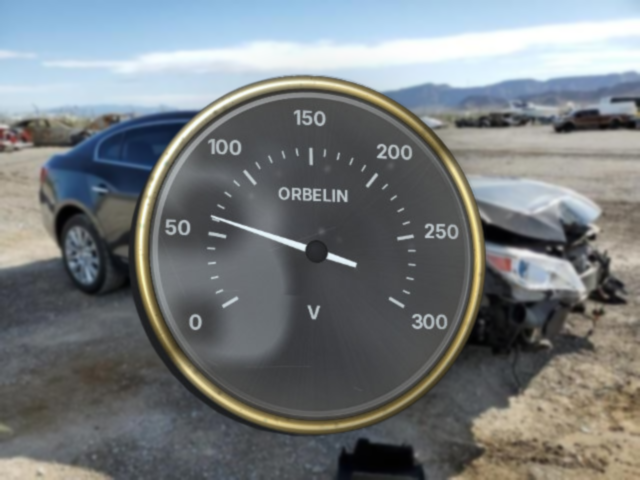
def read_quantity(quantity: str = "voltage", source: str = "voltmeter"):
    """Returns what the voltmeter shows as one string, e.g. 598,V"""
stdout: 60,V
